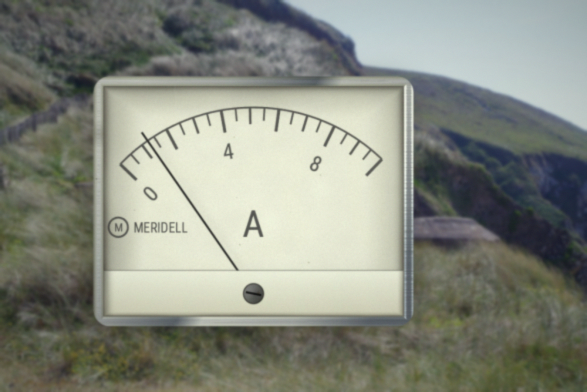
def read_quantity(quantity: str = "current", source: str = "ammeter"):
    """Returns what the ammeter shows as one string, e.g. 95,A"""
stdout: 1.25,A
